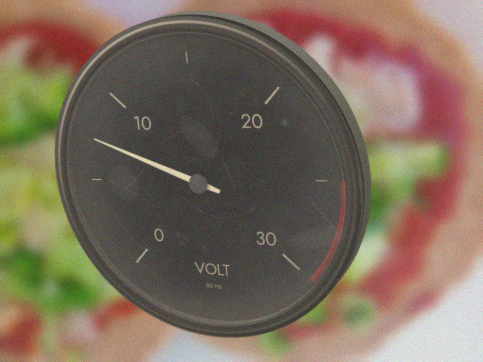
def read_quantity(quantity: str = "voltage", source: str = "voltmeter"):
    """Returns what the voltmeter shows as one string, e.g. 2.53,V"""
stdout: 7.5,V
